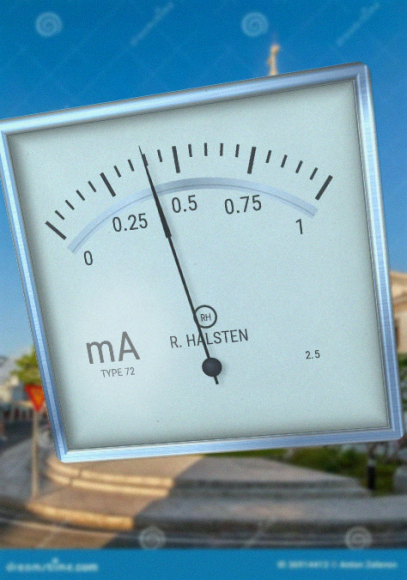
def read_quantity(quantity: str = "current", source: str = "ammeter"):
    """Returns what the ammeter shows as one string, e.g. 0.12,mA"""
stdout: 0.4,mA
